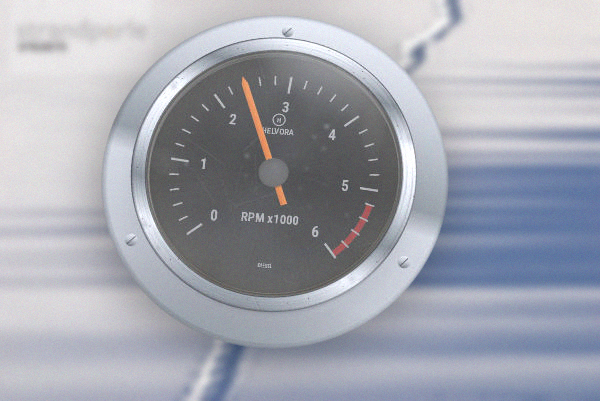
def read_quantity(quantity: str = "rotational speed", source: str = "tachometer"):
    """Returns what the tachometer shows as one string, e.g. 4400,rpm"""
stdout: 2400,rpm
